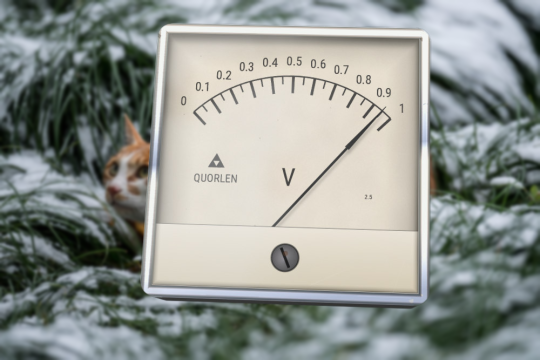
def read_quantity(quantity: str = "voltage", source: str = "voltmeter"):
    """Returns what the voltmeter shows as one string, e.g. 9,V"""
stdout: 0.95,V
